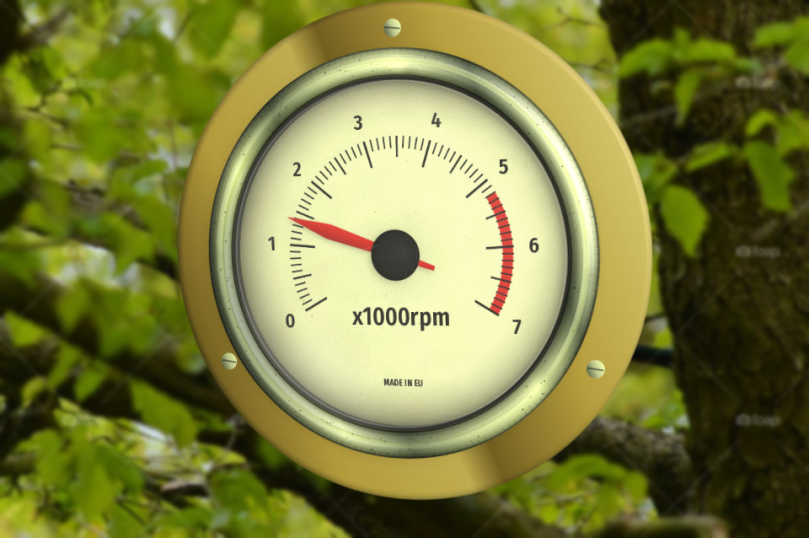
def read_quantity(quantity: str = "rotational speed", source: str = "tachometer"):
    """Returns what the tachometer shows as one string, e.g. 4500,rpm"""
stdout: 1400,rpm
